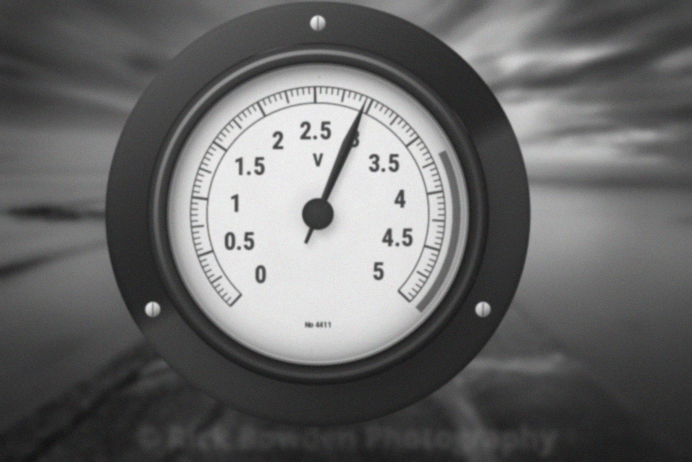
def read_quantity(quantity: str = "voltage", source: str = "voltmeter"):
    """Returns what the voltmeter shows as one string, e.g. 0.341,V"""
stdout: 2.95,V
